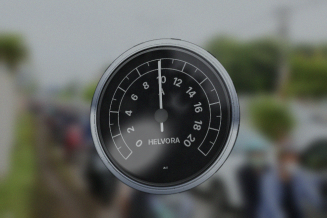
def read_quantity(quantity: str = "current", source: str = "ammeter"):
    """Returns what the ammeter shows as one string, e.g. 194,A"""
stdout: 10,A
